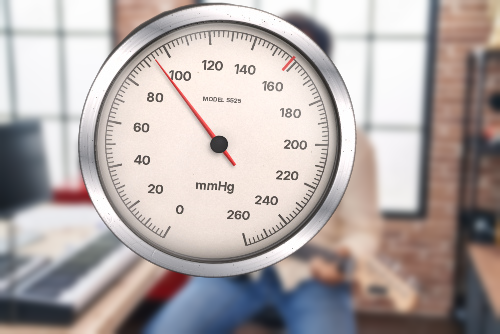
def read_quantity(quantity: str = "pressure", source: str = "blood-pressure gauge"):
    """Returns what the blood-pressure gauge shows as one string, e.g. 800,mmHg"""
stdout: 94,mmHg
